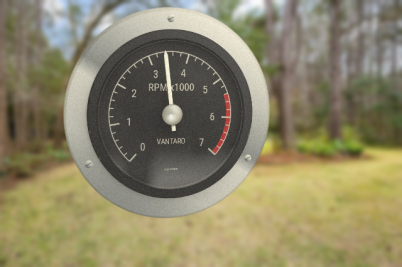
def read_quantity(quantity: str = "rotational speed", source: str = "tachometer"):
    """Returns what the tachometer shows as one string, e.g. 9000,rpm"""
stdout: 3400,rpm
